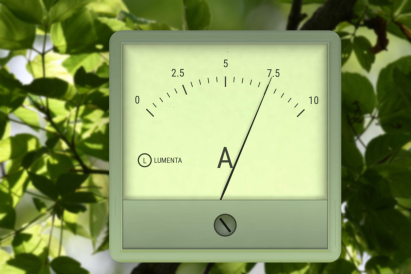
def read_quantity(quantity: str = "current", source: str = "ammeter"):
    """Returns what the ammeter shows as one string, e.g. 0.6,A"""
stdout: 7.5,A
